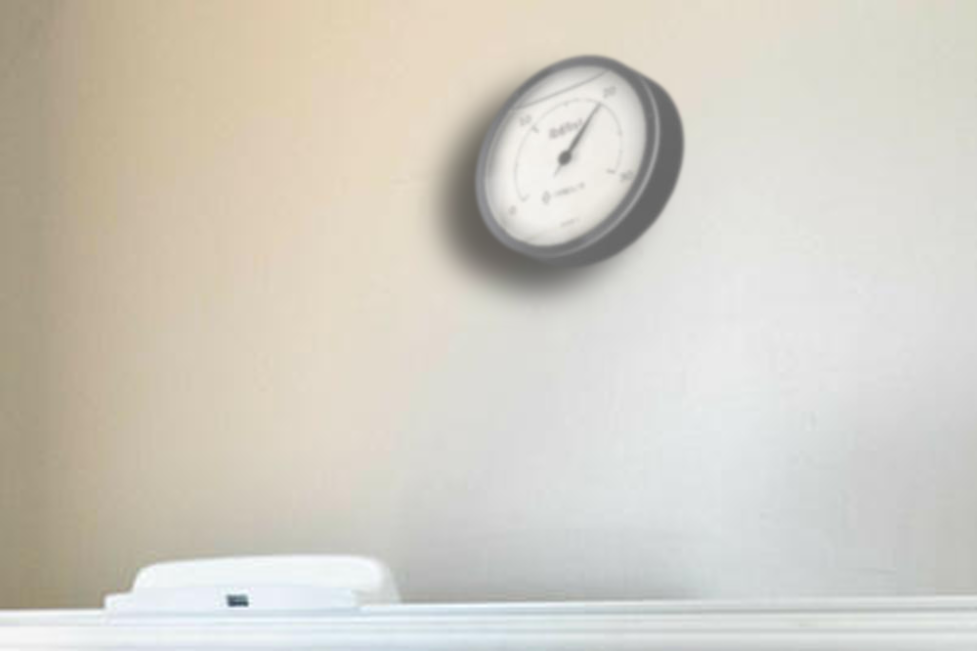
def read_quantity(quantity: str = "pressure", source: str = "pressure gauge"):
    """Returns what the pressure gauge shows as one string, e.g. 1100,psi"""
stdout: 20,psi
